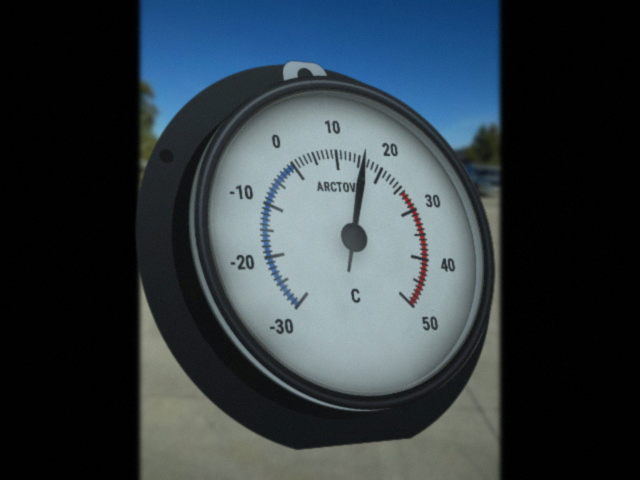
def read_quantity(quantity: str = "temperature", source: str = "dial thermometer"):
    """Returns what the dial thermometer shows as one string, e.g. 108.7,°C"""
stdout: 15,°C
